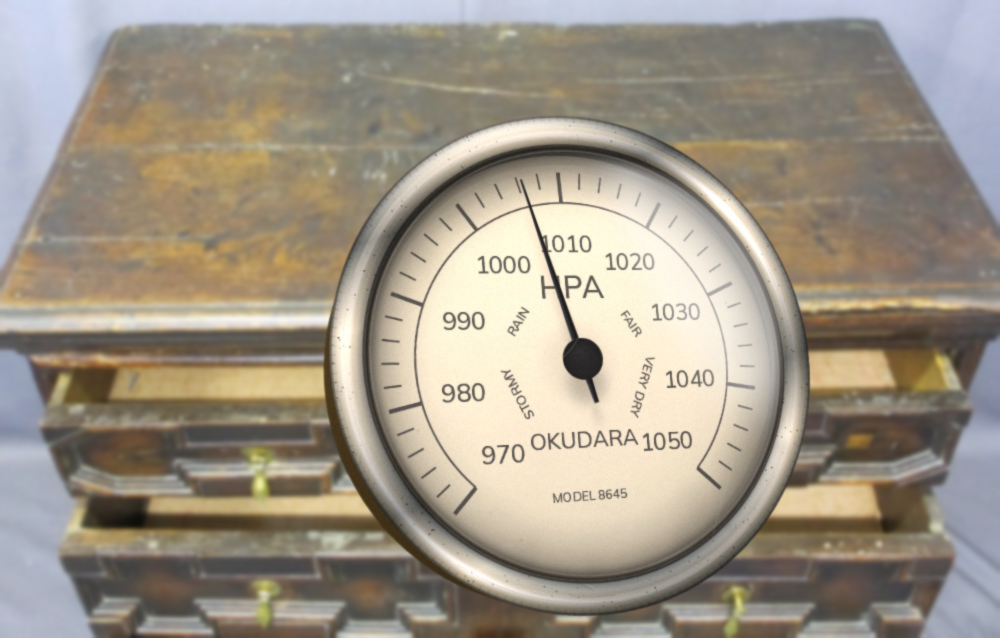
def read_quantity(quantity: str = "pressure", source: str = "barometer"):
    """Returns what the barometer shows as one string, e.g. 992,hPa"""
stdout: 1006,hPa
